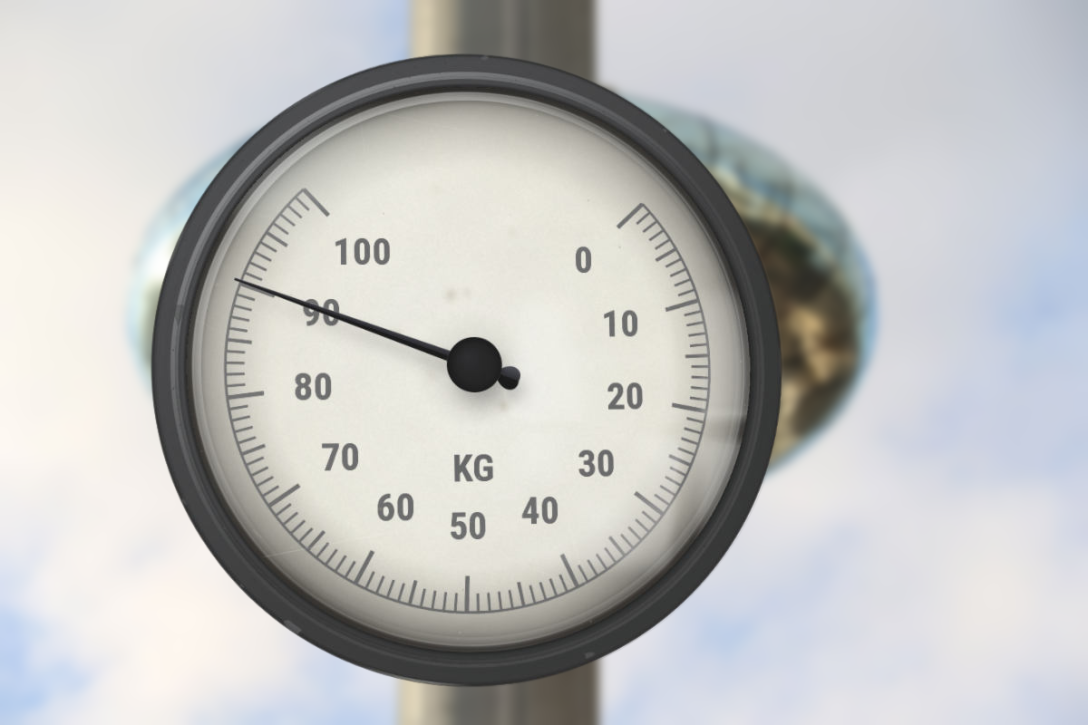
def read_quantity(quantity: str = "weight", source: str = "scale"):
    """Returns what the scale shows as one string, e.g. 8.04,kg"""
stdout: 90,kg
